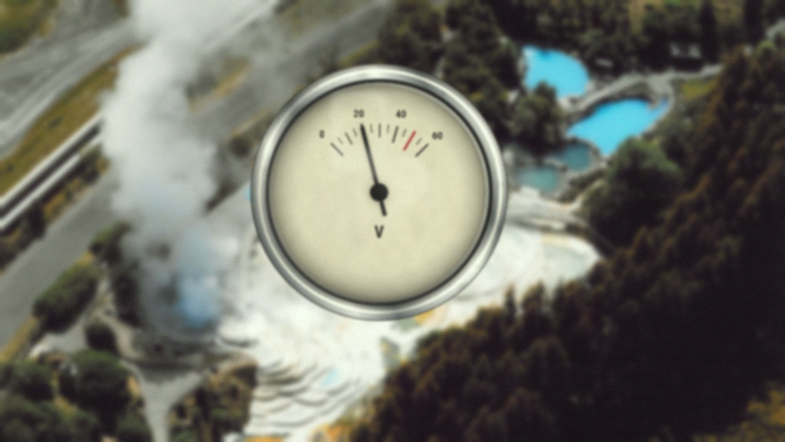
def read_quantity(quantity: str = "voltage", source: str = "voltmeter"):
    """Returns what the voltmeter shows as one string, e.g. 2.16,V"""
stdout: 20,V
